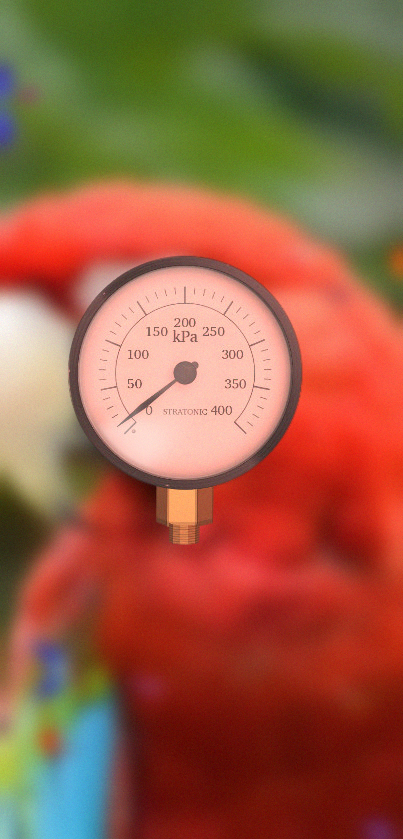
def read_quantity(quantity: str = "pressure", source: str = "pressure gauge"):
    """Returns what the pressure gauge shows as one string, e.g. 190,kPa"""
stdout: 10,kPa
